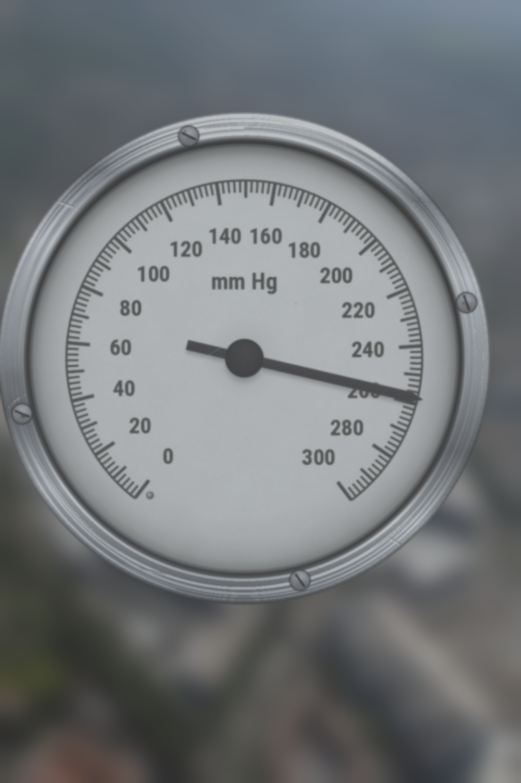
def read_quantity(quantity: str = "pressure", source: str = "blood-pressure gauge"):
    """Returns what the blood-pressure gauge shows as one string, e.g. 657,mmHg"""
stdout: 258,mmHg
